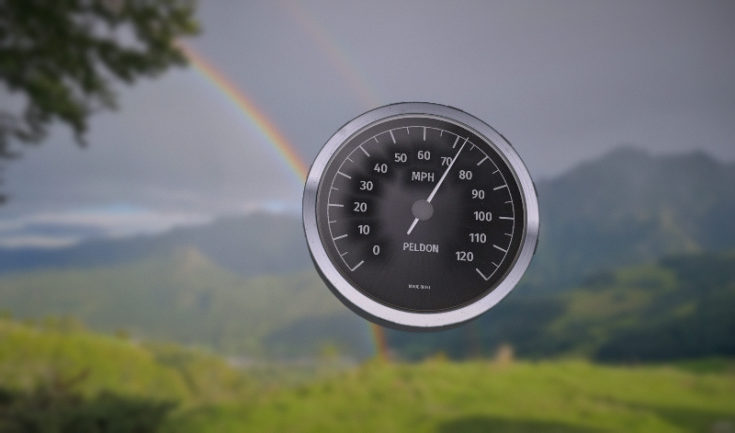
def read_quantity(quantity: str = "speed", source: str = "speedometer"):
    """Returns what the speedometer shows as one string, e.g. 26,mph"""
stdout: 72.5,mph
